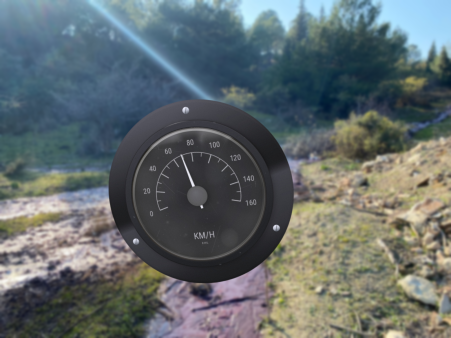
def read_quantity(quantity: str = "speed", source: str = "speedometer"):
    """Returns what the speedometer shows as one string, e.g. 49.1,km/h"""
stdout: 70,km/h
